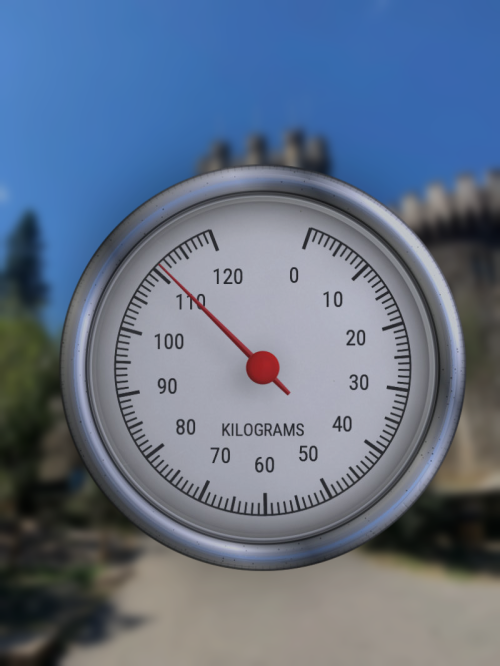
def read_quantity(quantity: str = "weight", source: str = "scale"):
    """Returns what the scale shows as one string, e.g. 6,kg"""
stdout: 111,kg
